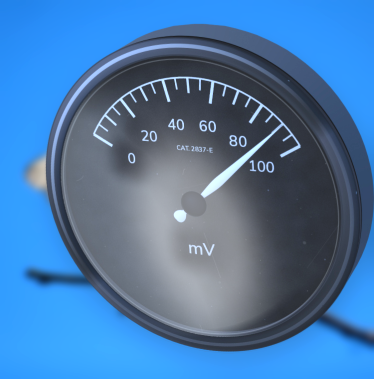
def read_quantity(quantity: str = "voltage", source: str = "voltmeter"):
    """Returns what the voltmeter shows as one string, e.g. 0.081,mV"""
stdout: 90,mV
